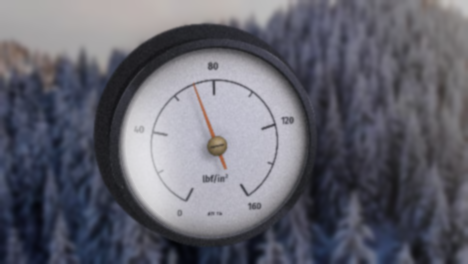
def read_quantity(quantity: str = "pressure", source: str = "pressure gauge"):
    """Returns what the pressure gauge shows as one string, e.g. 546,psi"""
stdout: 70,psi
